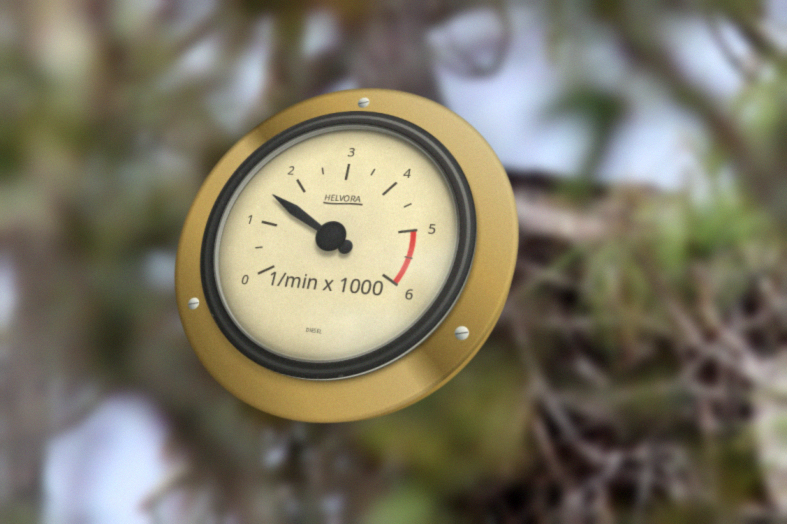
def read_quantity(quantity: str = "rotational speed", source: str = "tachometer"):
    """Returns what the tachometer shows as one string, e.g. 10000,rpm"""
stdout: 1500,rpm
